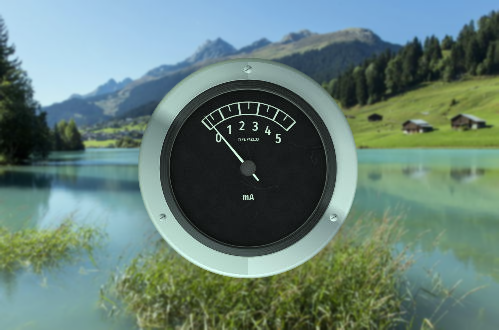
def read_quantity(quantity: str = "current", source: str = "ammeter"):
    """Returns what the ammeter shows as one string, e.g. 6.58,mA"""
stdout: 0.25,mA
